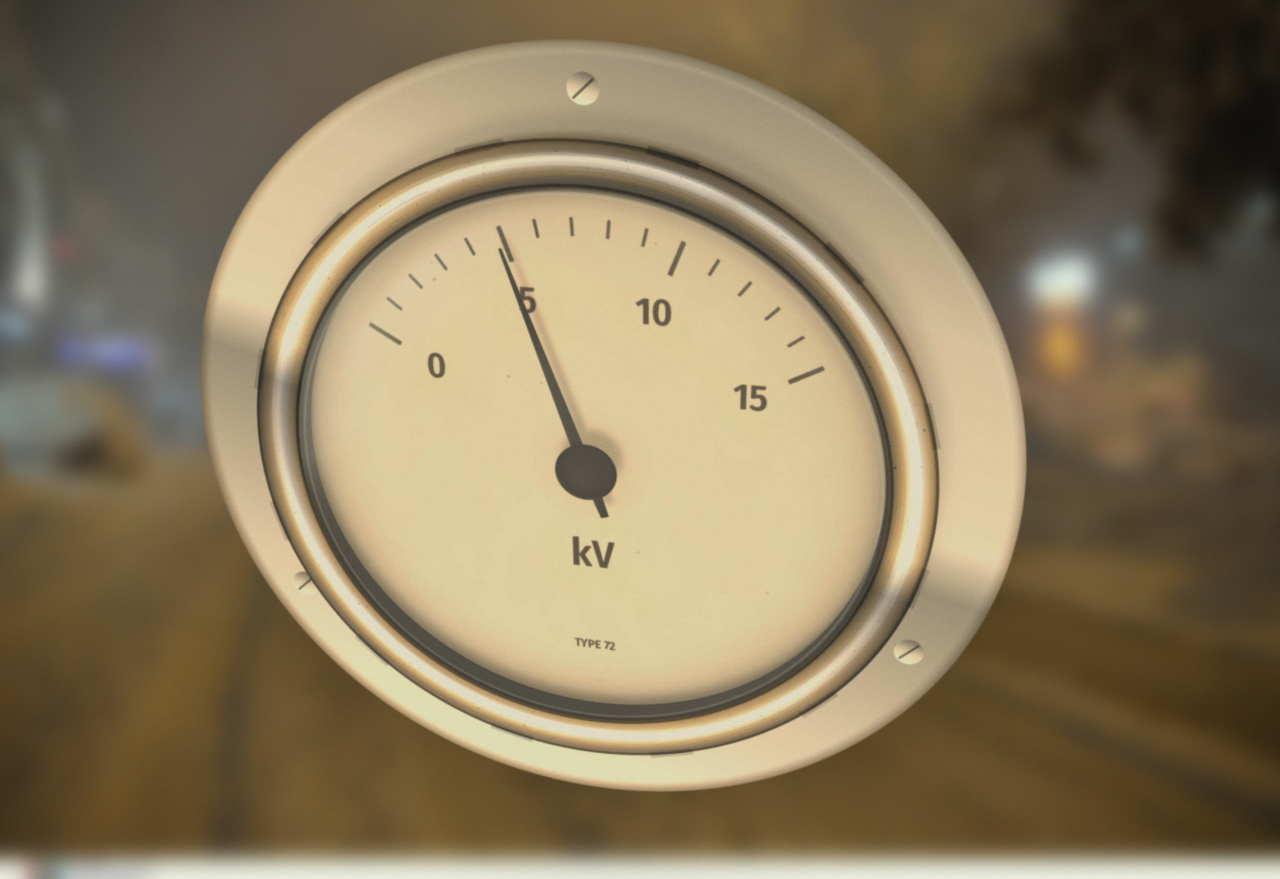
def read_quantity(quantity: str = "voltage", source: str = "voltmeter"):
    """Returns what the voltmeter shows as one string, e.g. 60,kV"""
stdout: 5,kV
